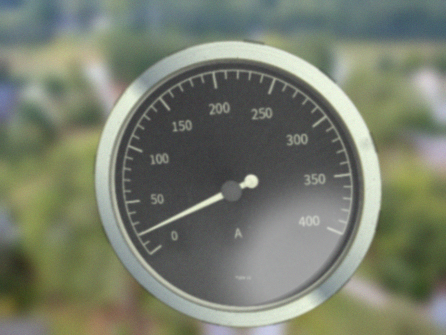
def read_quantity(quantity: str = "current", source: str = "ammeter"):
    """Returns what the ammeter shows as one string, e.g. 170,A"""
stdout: 20,A
